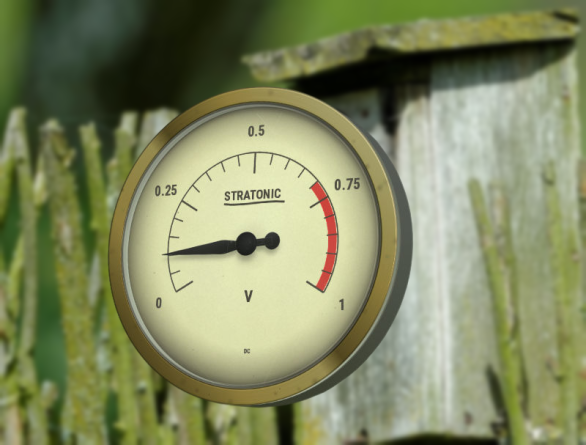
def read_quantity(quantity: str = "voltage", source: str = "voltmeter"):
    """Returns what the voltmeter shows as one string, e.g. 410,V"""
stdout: 0.1,V
